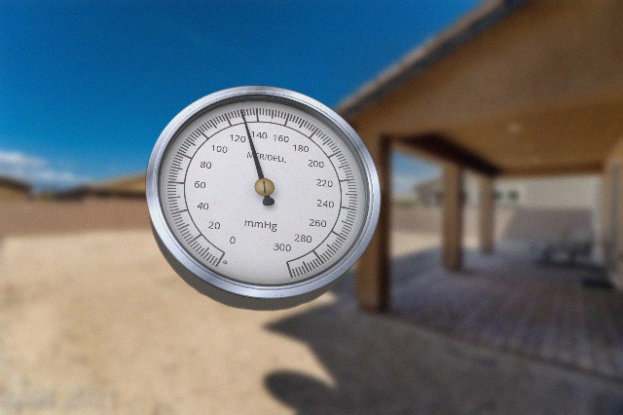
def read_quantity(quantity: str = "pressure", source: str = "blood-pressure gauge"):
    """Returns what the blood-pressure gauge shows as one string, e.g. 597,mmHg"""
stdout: 130,mmHg
